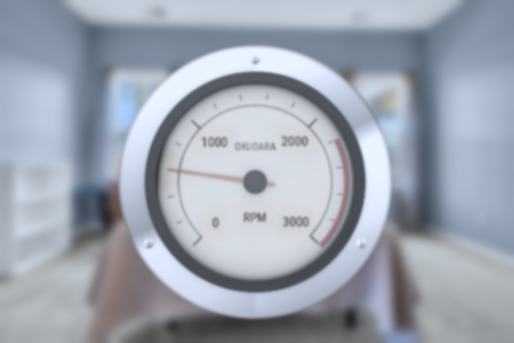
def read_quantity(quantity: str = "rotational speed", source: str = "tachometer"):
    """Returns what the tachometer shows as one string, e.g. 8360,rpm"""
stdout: 600,rpm
